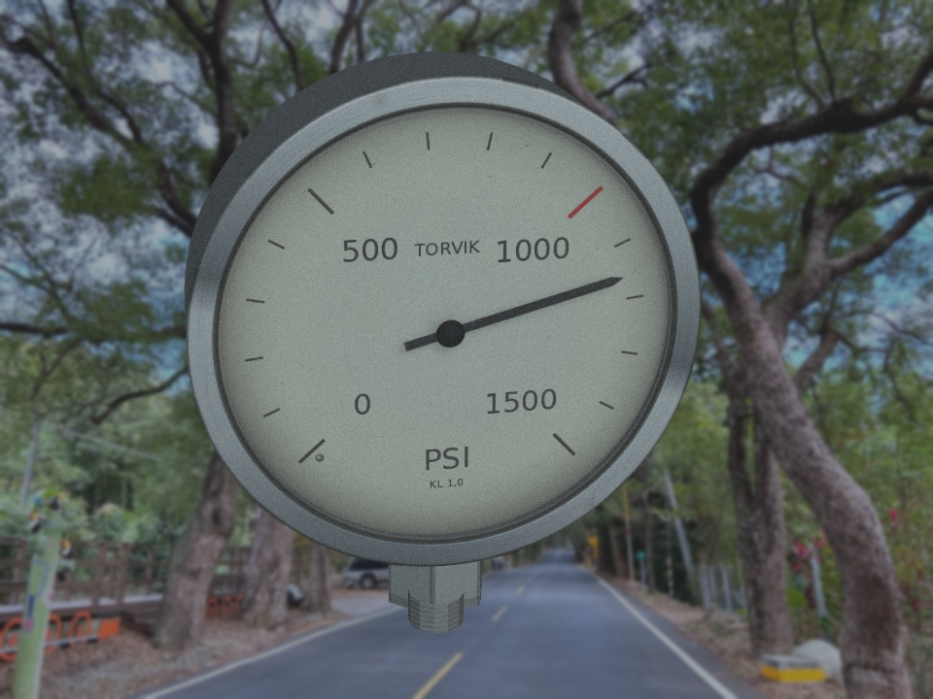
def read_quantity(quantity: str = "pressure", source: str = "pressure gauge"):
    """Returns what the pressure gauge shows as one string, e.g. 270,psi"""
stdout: 1150,psi
